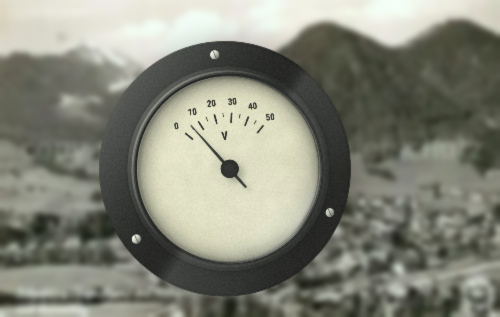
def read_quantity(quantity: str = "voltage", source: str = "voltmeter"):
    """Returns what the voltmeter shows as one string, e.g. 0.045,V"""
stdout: 5,V
